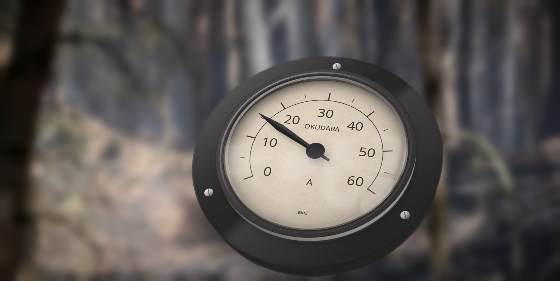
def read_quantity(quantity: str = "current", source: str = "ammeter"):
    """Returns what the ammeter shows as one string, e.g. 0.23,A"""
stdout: 15,A
